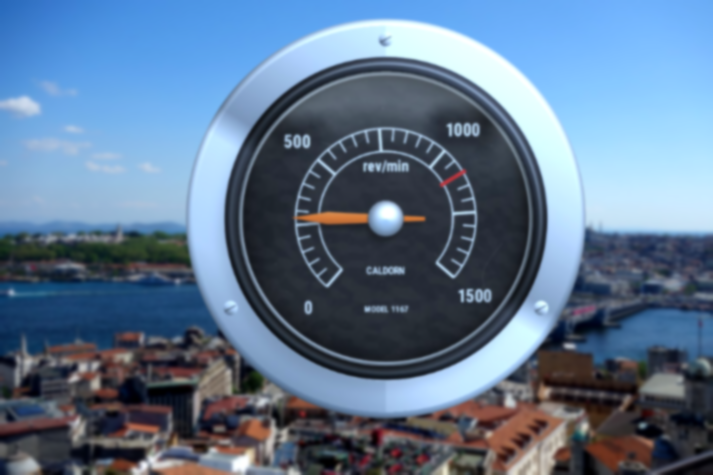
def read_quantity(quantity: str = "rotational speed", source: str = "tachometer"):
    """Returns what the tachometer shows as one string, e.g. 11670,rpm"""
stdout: 275,rpm
